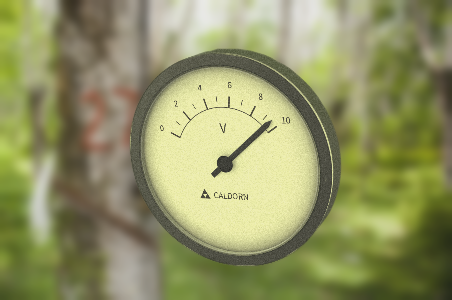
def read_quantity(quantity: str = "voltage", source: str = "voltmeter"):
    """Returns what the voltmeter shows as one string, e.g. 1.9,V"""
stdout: 9.5,V
